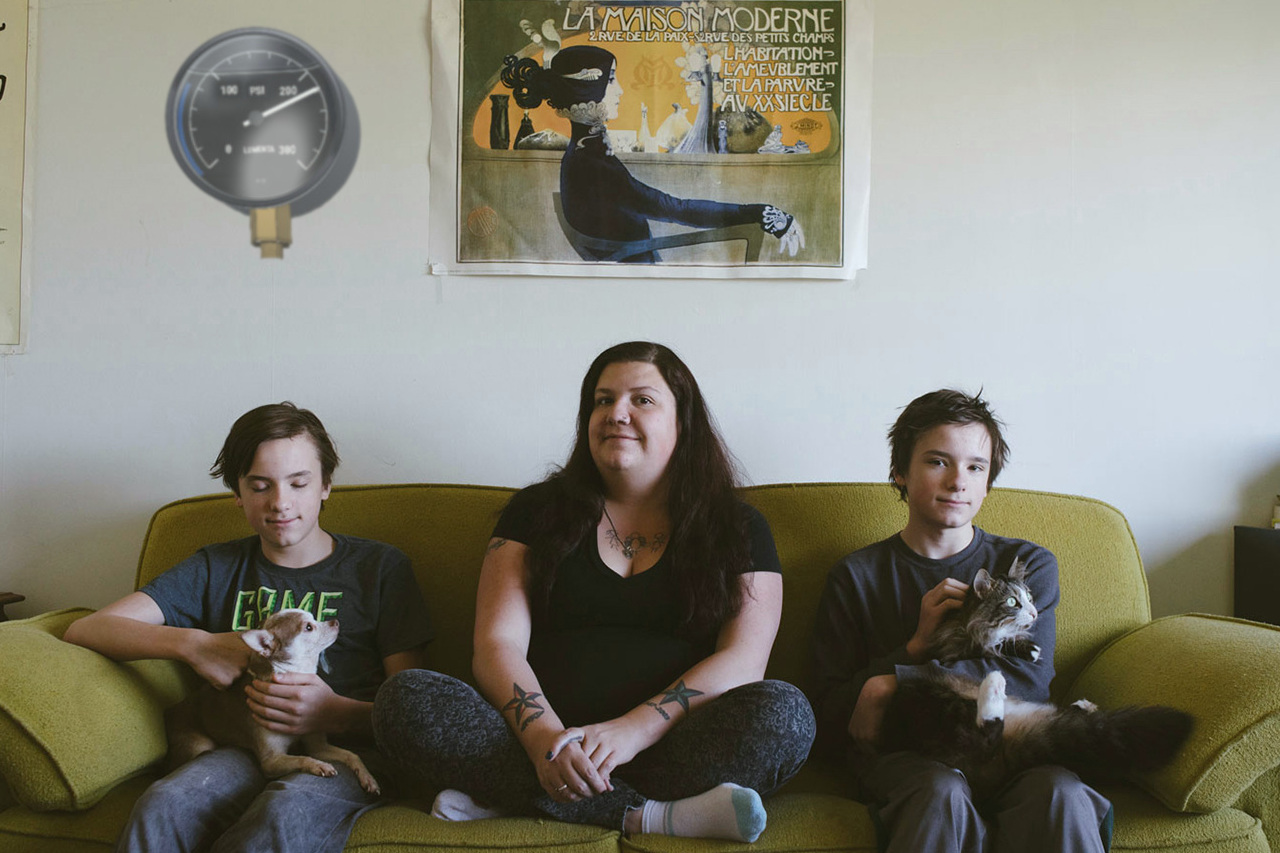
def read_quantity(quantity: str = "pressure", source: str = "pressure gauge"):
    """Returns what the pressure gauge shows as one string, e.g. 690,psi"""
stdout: 220,psi
